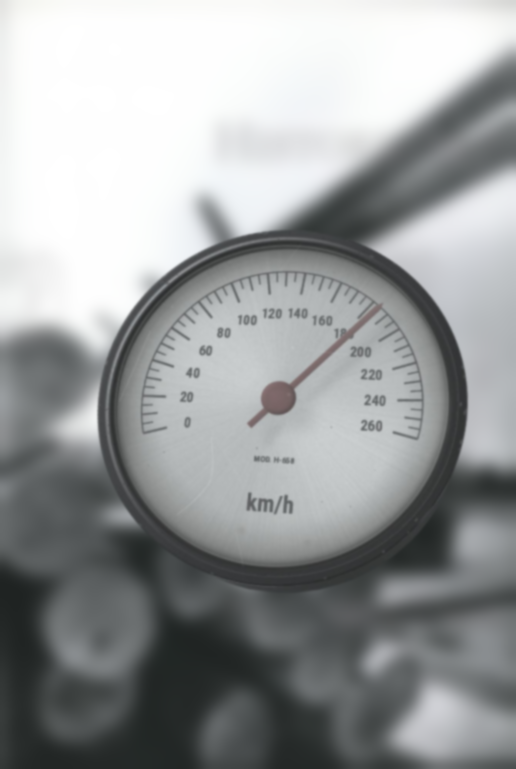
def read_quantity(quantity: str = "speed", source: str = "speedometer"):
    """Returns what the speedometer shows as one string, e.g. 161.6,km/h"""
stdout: 185,km/h
